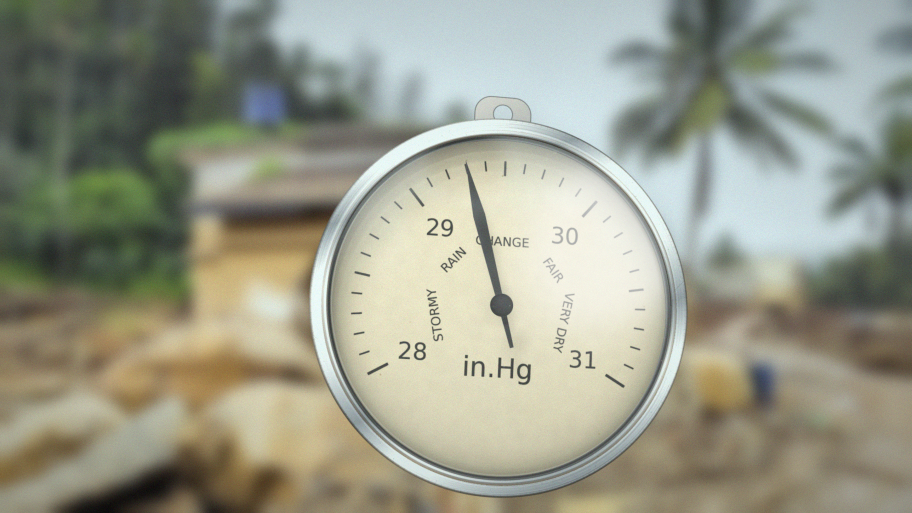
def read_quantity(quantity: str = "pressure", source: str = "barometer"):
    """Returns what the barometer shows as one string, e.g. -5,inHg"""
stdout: 29.3,inHg
